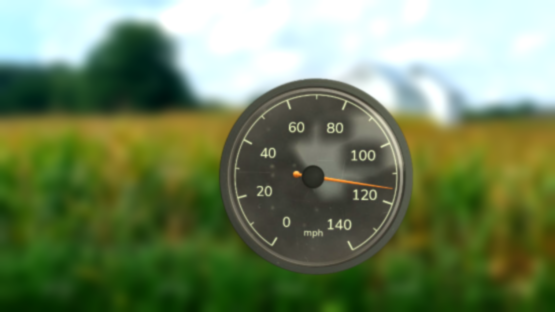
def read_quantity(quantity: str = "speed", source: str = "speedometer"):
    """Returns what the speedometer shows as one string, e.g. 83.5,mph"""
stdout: 115,mph
